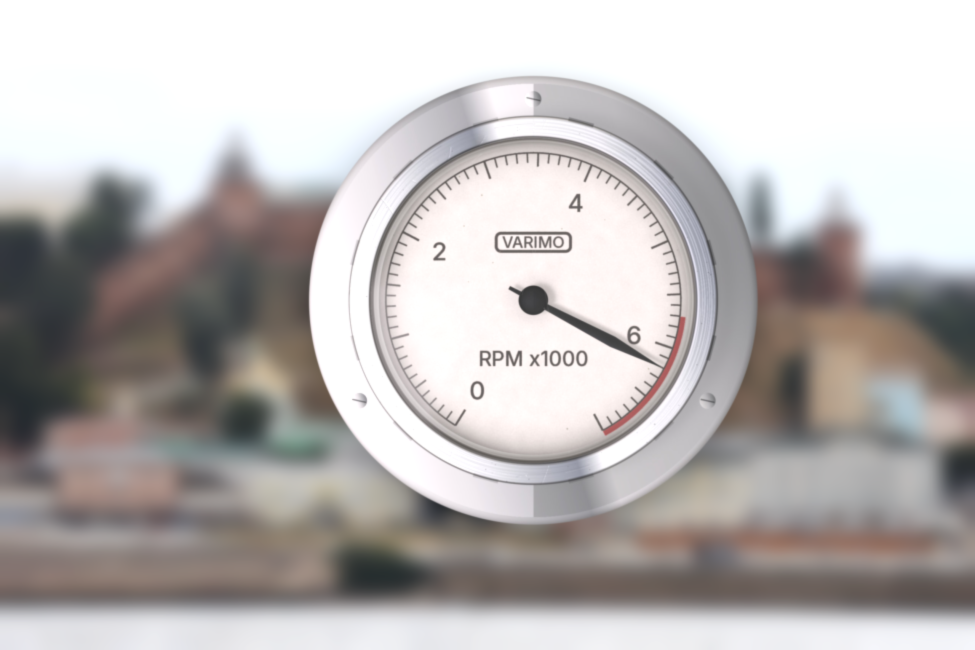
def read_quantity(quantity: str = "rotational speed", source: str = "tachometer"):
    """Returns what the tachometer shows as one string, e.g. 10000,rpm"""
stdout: 6200,rpm
